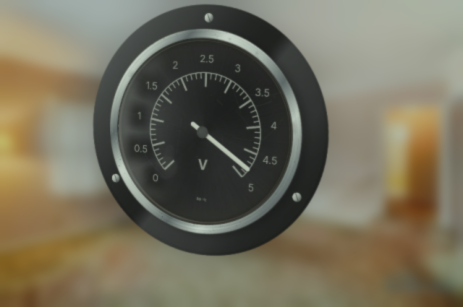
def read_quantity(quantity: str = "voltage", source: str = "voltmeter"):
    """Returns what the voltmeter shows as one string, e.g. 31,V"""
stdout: 4.8,V
